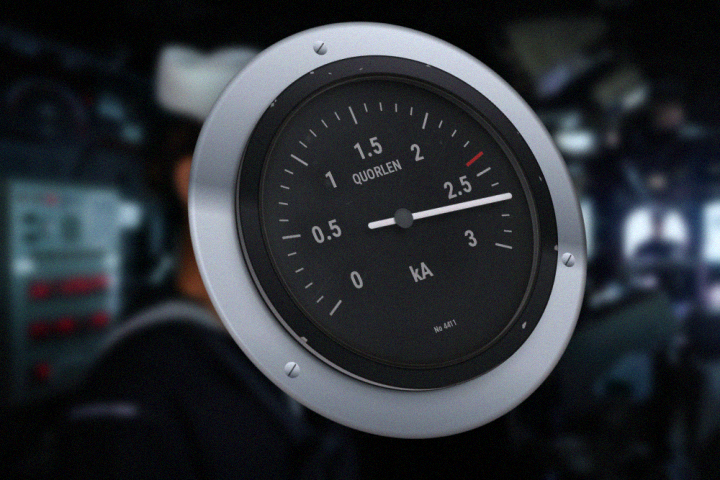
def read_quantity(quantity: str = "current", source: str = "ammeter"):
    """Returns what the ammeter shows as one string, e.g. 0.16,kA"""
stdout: 2.7,kA
